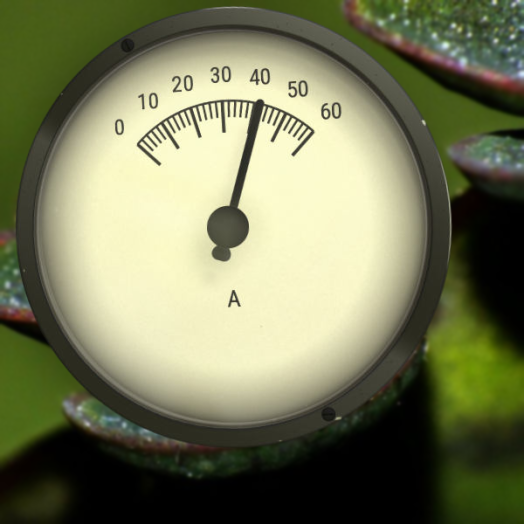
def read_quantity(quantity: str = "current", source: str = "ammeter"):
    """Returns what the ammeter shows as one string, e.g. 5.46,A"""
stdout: 42,A
